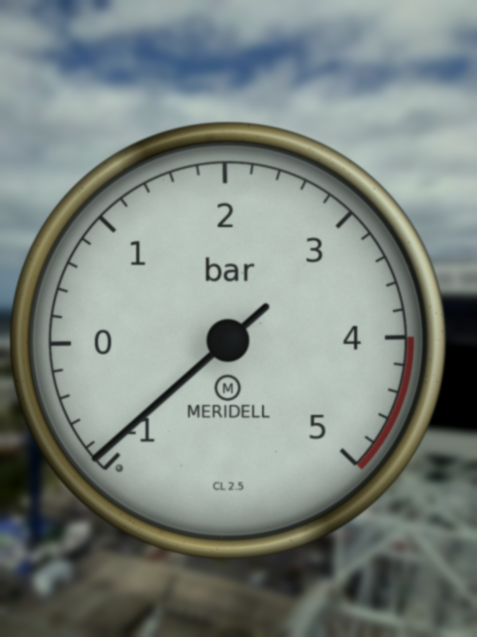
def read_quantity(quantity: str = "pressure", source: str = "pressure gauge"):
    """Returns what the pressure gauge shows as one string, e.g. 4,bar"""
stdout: -0.9,bar
